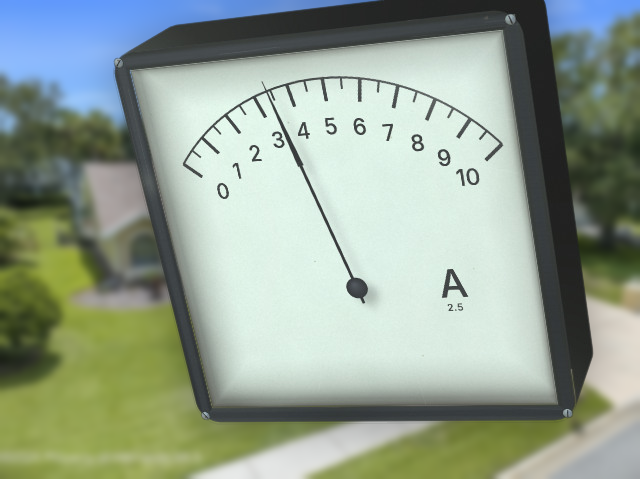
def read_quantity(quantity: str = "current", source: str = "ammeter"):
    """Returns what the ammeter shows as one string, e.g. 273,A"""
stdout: 3.5,A
